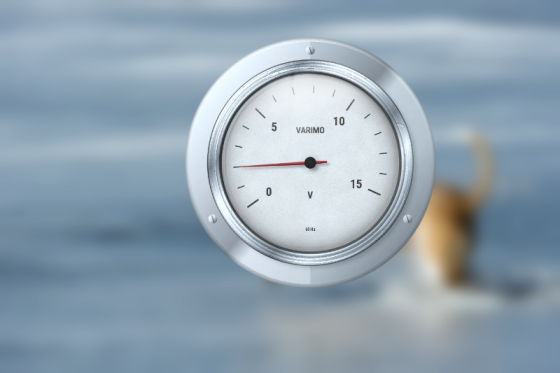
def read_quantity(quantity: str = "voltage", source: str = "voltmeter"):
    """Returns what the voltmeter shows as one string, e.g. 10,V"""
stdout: 2,V
